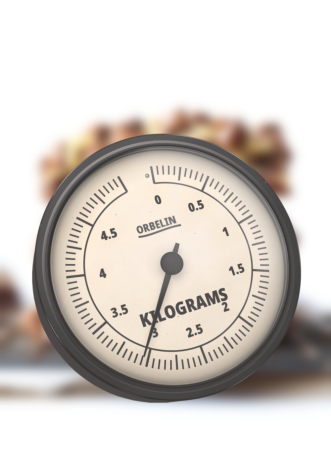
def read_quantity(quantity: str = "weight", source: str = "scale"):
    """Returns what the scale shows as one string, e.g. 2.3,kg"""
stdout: 3.05,kg
